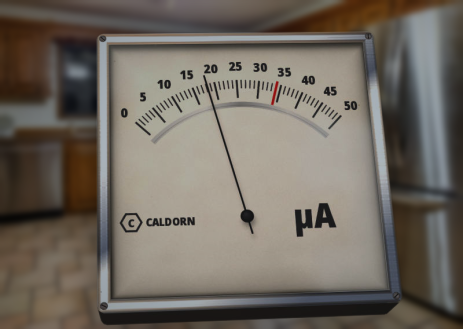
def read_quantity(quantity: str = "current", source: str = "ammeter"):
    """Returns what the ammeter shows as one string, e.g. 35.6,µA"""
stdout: 18,µA
